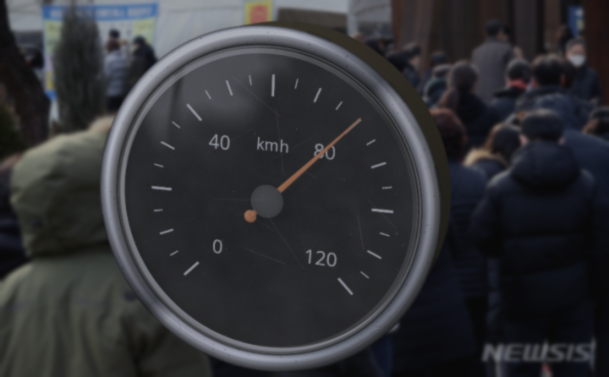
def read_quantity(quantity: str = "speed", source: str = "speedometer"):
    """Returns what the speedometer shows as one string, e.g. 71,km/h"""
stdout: 80,km/h
